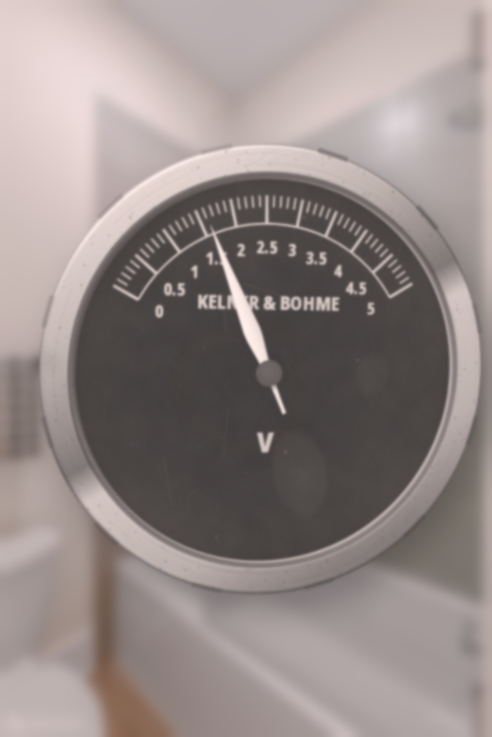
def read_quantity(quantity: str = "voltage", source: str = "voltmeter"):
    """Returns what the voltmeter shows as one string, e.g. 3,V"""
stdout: 1.6,V
